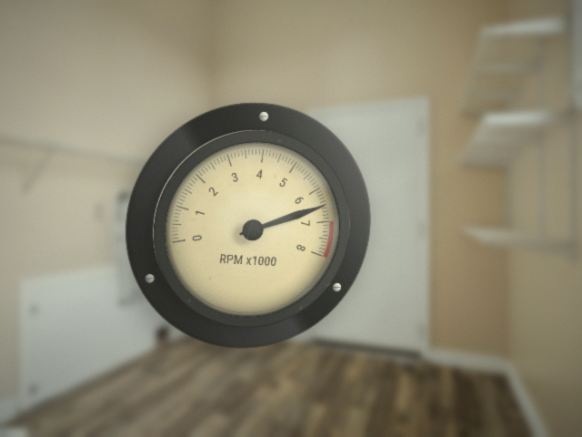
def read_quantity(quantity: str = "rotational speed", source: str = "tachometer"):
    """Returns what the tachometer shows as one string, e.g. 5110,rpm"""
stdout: 6500,rpm
